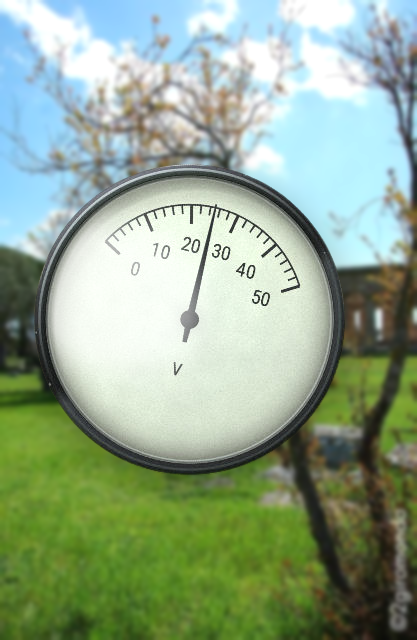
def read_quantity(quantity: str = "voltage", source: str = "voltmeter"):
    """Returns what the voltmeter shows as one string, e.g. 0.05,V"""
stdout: 25,V
